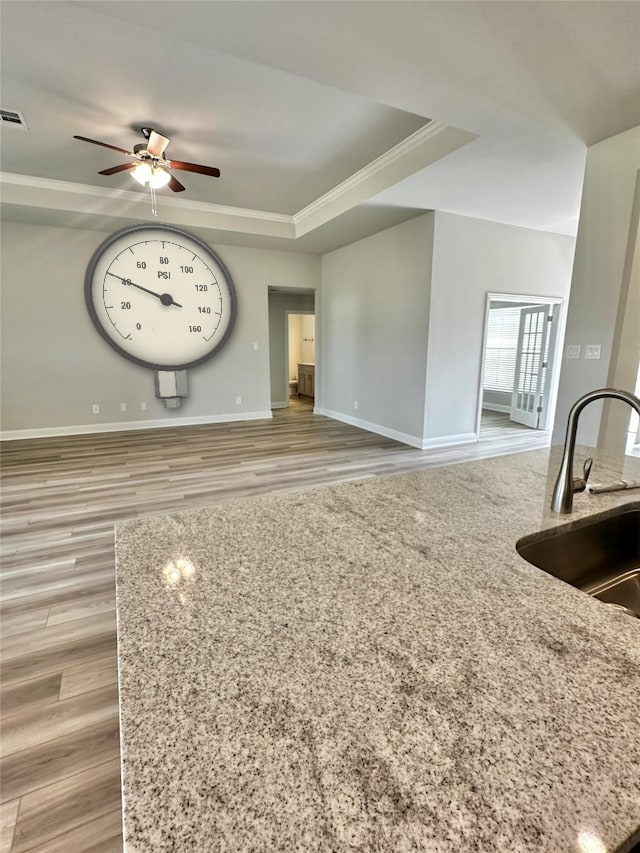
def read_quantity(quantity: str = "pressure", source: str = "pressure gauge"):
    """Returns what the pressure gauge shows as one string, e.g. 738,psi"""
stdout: 40,psi
